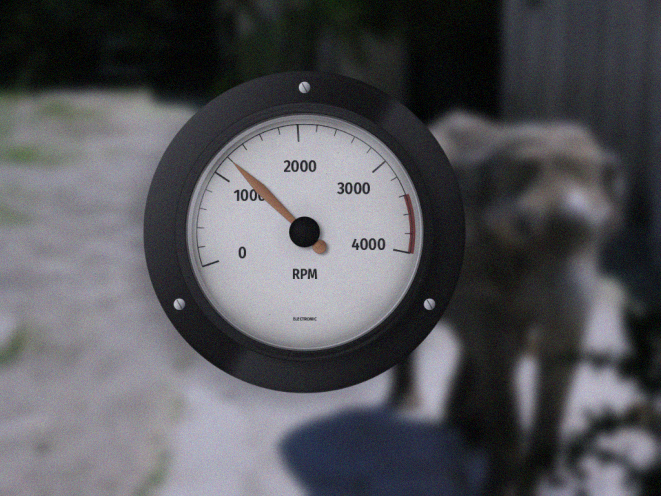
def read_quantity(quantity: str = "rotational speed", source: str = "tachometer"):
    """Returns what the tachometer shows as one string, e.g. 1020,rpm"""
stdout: 1200,rpm
